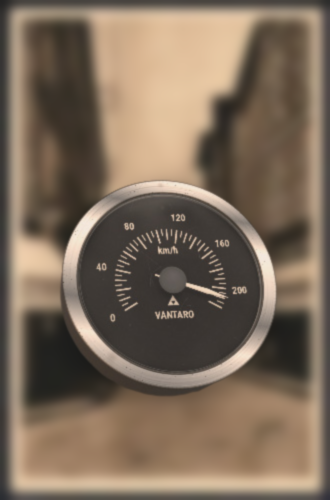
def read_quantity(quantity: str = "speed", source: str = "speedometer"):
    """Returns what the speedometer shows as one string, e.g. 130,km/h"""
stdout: 210,km/h
